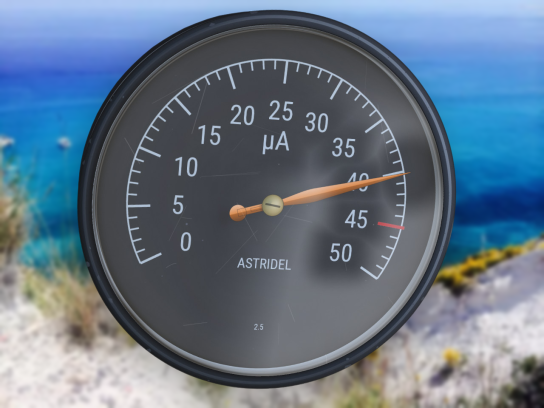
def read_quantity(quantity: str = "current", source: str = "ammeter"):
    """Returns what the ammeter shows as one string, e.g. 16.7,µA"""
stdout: 40,µA
